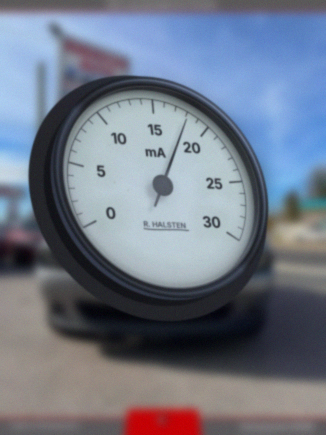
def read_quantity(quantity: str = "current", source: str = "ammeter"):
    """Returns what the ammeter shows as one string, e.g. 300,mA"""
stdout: 18,mA
